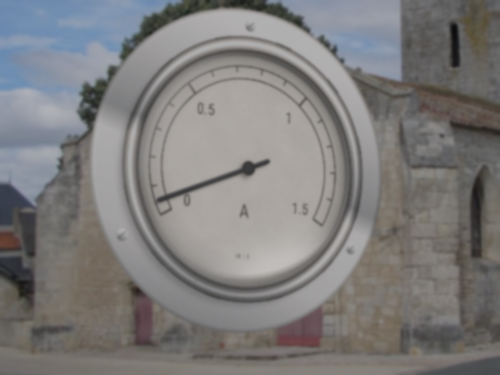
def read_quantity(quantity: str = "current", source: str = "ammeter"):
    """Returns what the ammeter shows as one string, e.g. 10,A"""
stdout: 0.05,A
